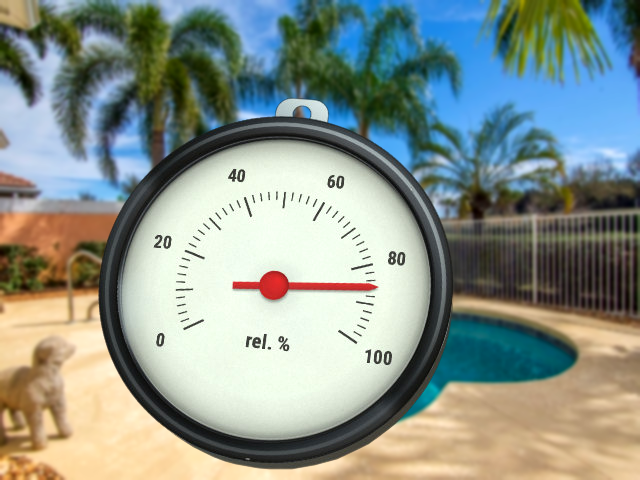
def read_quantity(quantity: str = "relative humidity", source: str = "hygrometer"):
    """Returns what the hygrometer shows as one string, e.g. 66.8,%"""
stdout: 86,%
